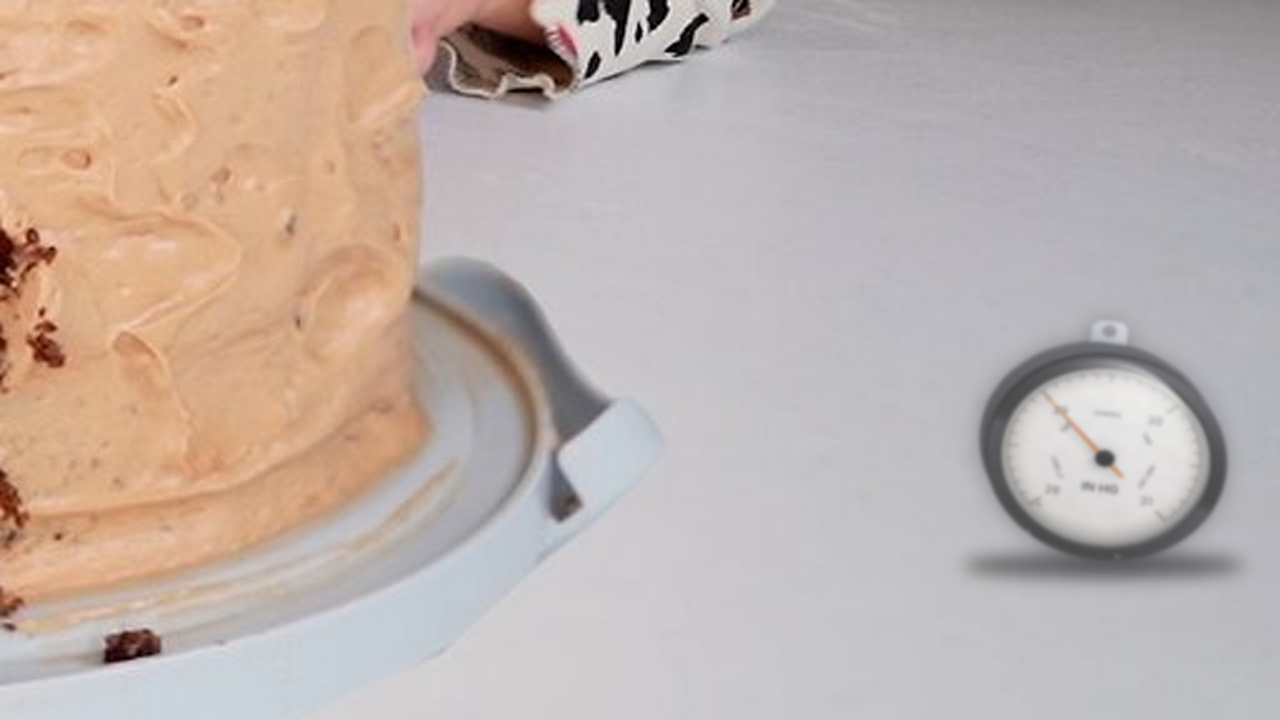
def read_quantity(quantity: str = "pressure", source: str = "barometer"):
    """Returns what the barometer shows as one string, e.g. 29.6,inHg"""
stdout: 29,inHg
